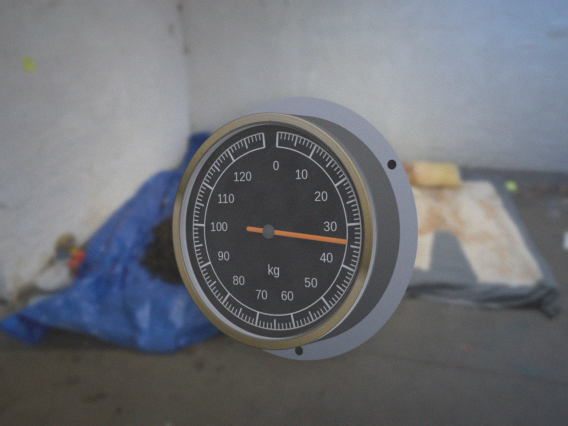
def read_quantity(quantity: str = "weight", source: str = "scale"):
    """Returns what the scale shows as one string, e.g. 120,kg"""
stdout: 34,kg
